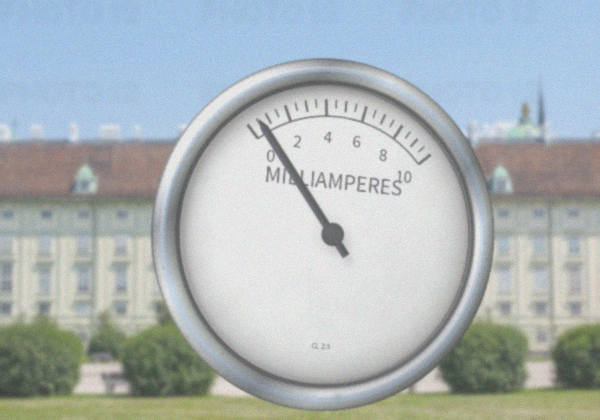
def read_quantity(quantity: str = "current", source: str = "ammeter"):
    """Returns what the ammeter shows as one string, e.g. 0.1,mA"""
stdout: 0.5,mA
